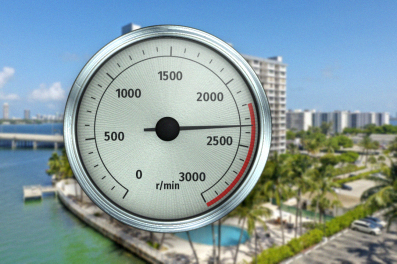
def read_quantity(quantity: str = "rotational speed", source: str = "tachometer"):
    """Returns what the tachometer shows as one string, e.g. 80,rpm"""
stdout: 2350,rpm
